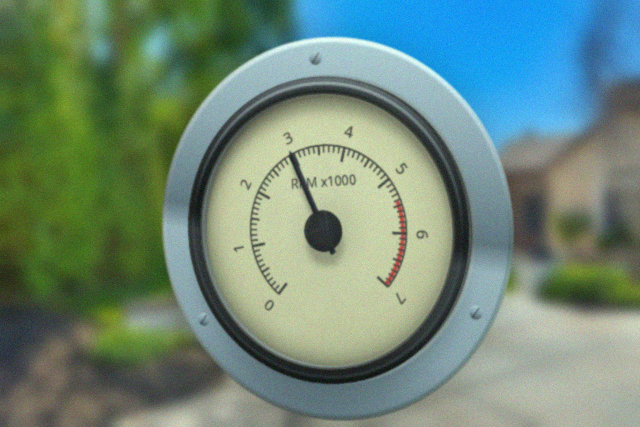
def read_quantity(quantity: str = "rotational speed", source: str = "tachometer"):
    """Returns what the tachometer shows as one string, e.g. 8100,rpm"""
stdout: 3000,rpm
